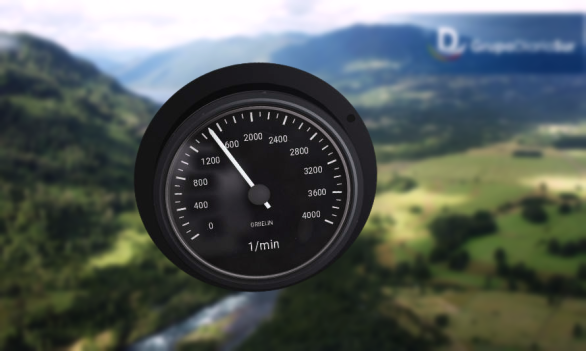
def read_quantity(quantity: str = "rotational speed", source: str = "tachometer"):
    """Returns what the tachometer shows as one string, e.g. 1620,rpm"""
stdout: 1500,rpm
